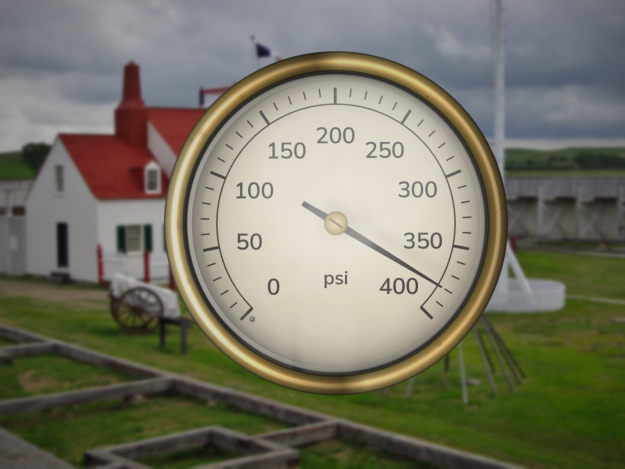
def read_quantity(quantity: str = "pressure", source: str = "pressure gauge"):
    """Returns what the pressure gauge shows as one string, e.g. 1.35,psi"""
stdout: 380,psi
